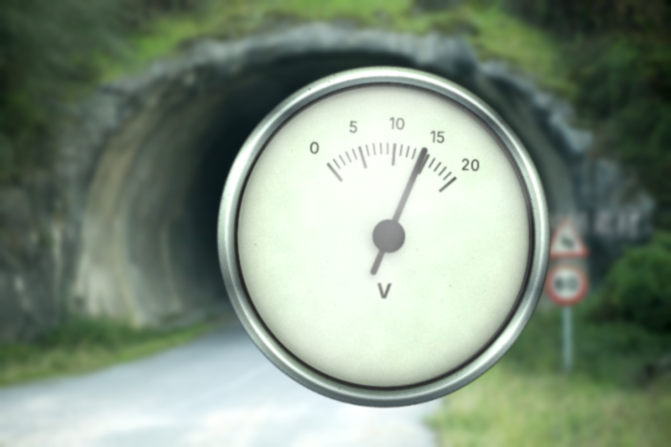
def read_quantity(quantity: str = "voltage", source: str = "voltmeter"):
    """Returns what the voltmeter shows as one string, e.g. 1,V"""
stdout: 14,V
